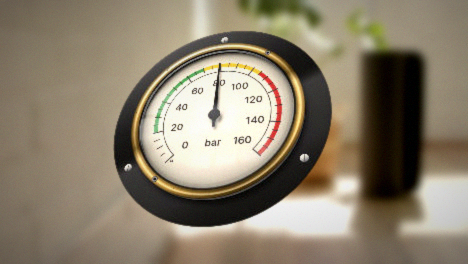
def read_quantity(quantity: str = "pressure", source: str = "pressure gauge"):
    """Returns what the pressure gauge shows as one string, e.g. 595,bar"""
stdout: 80,bar
